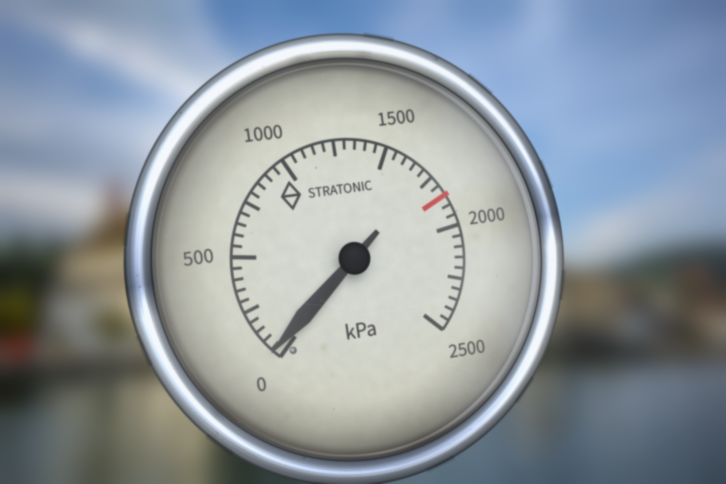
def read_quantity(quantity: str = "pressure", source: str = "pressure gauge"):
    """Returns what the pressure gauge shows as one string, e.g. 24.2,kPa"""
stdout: 50,kPa
